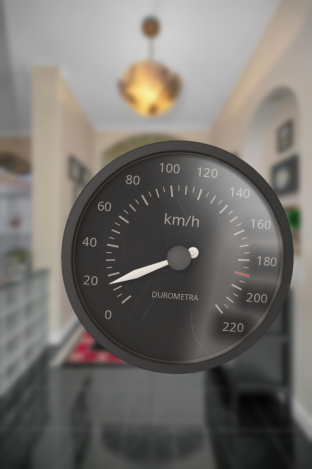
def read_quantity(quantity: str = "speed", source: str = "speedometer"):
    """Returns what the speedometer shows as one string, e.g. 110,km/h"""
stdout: 15,km/h
